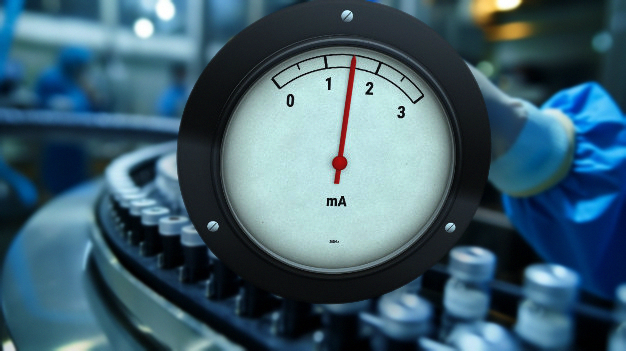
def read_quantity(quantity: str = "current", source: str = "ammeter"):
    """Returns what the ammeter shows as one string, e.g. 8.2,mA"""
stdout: 1.5,mA
